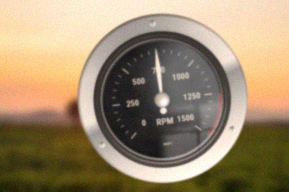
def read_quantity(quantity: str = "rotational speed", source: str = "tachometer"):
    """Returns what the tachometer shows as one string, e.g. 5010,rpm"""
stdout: 750,rpm
